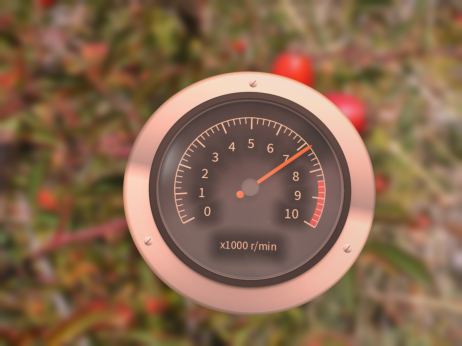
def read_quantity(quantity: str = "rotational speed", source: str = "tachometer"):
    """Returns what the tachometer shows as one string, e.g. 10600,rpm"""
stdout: 7200,rpm
